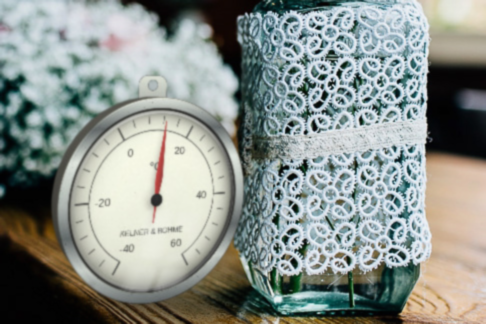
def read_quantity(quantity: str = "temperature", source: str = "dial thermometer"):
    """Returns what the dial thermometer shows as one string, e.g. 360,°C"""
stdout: 12,°C
